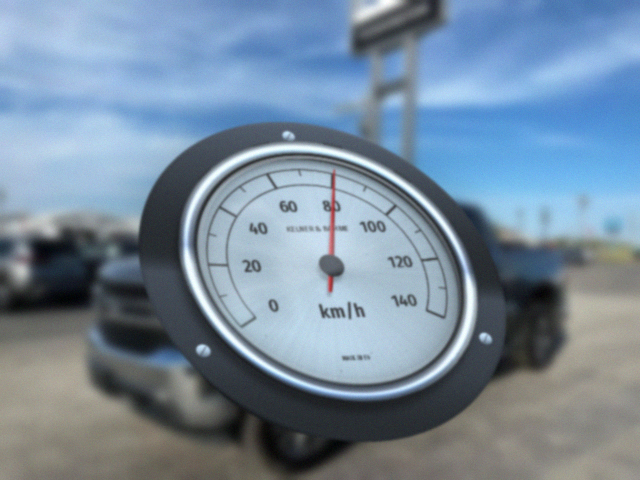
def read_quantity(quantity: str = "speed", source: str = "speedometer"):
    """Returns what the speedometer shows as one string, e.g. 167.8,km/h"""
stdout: 80,km/h
